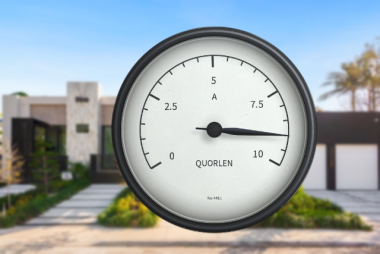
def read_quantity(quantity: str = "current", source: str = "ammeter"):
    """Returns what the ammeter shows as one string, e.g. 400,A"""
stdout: 9,A
